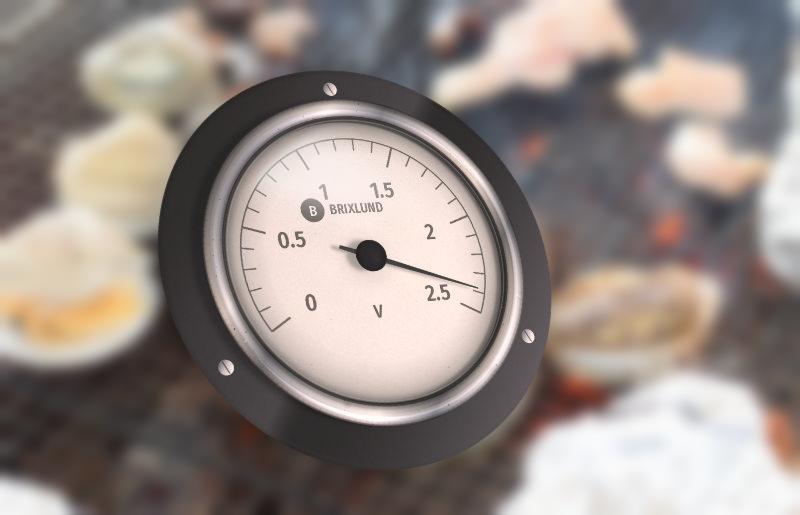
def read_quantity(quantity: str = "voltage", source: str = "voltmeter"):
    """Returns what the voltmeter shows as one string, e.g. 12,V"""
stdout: 2.4,V
